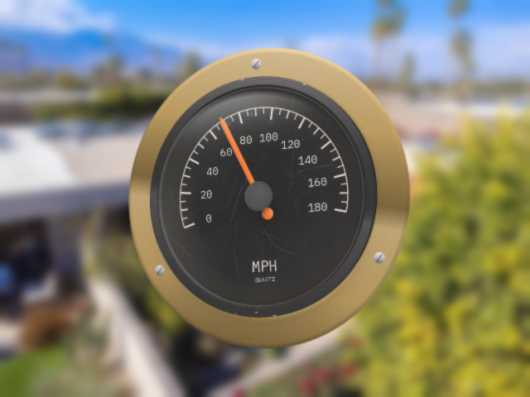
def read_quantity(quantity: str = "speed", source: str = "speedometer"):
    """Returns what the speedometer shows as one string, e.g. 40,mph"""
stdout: 70,mph
